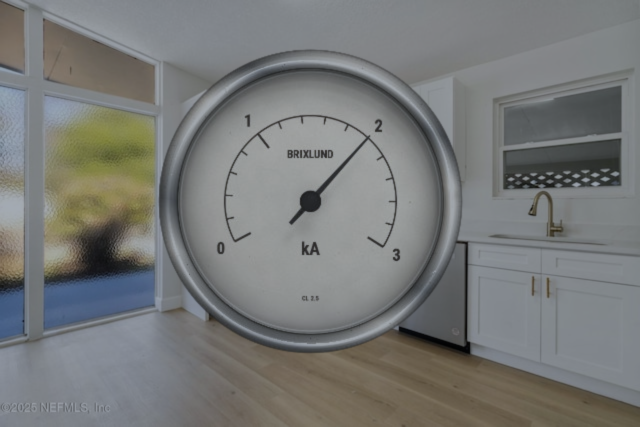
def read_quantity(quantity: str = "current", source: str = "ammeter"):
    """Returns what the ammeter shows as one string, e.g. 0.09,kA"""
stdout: 2,kA
